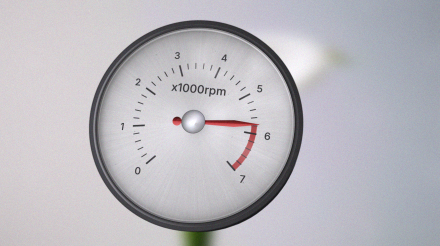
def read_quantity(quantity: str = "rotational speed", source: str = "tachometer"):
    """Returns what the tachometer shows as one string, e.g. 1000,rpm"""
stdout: 5800,rpm
